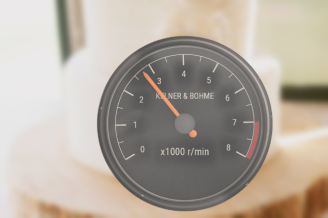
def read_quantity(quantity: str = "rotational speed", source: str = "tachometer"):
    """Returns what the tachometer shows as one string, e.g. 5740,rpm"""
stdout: 2750,rpm
